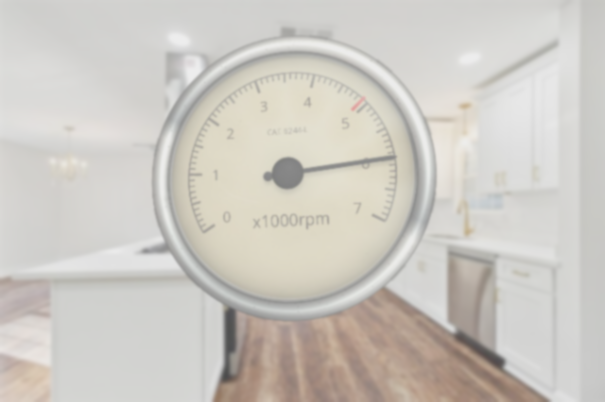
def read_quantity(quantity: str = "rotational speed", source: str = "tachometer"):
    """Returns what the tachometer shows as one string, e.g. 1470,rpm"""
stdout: 6000,rpm
